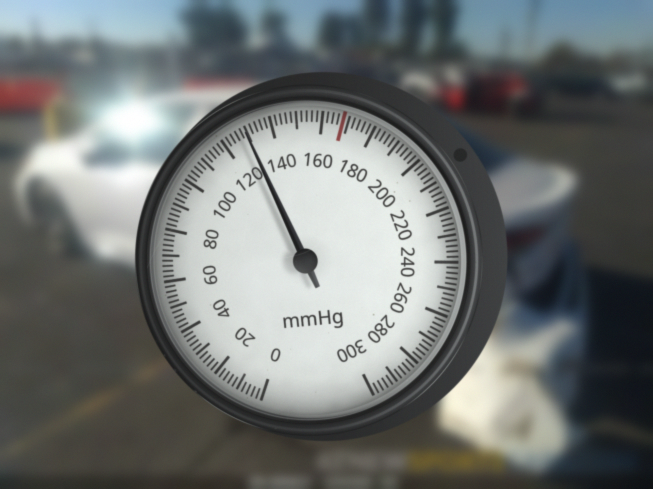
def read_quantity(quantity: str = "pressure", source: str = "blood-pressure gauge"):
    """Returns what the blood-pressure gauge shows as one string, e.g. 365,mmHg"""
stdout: 130,mmHg
